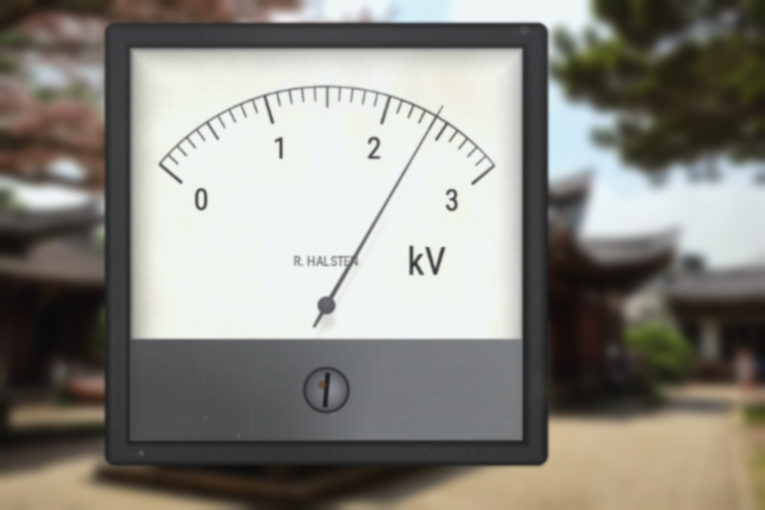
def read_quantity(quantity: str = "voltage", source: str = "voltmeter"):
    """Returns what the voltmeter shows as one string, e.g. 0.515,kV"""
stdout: 2.4,kV
